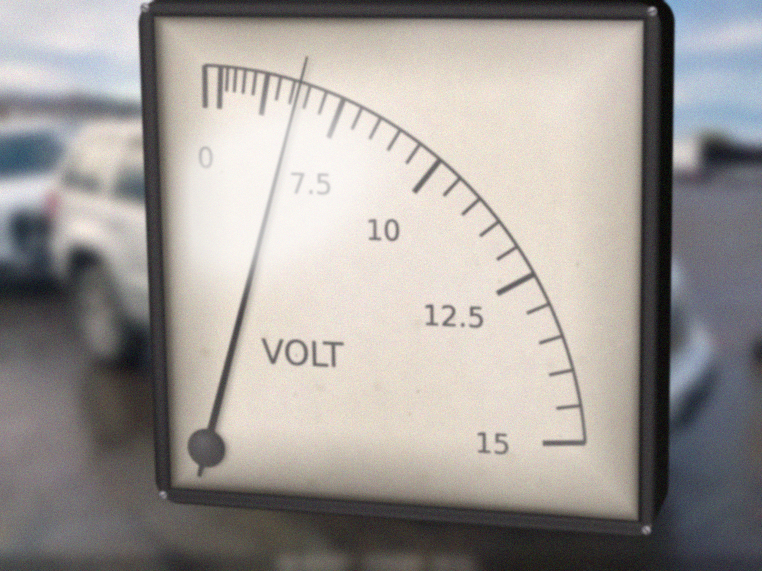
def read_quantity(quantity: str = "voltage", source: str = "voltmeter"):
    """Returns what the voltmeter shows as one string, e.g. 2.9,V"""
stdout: 6.25,V
